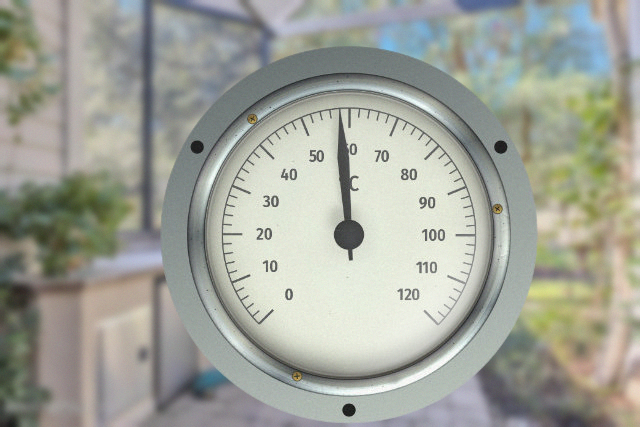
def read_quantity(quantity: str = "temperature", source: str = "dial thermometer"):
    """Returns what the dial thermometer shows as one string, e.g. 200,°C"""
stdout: 58,°C
